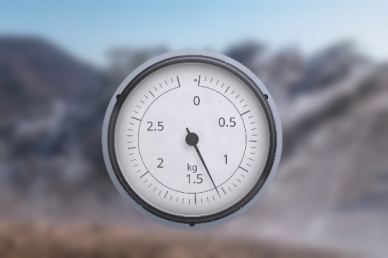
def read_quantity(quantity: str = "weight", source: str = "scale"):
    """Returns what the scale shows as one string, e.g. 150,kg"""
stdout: 1.3,kg
